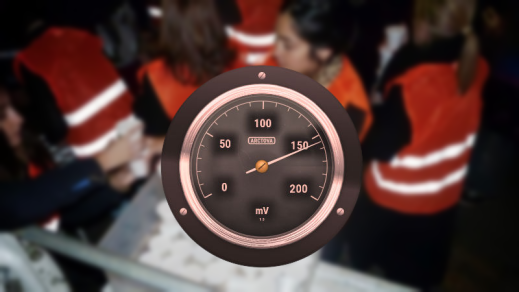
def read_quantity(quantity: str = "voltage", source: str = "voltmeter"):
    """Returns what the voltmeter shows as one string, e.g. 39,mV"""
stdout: 155,mV
